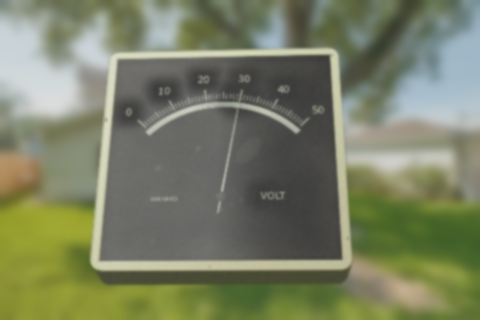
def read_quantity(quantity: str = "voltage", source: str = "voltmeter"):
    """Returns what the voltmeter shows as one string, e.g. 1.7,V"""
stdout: 30,V
